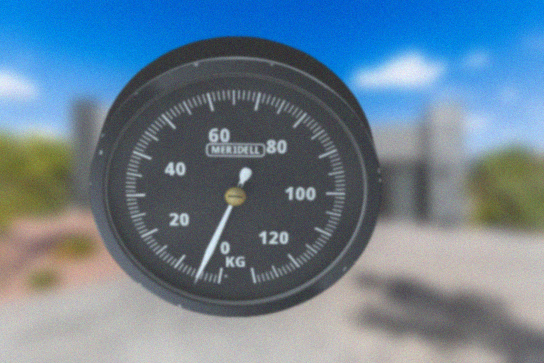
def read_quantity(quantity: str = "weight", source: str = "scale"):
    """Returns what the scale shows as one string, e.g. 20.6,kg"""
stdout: 5,kg
